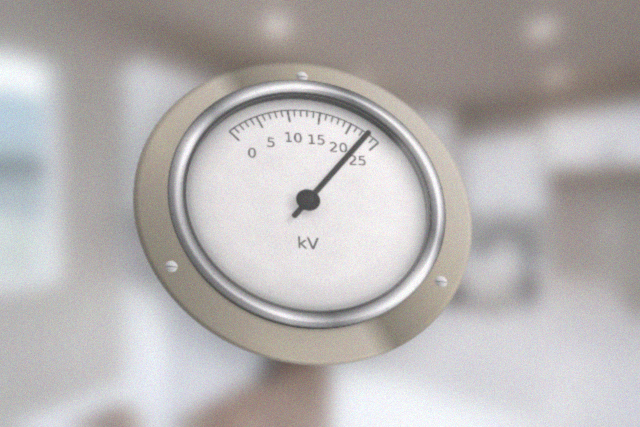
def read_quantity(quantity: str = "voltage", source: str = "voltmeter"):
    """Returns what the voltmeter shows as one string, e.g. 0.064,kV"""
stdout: 23,kV
